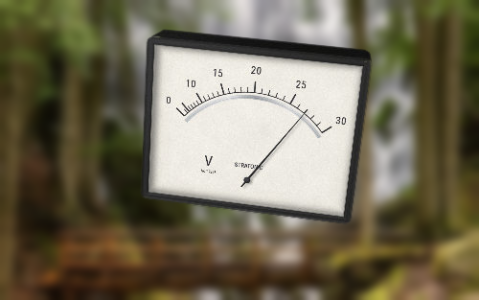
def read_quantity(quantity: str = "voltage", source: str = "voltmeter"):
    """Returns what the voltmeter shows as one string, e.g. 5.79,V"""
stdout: 27,V
